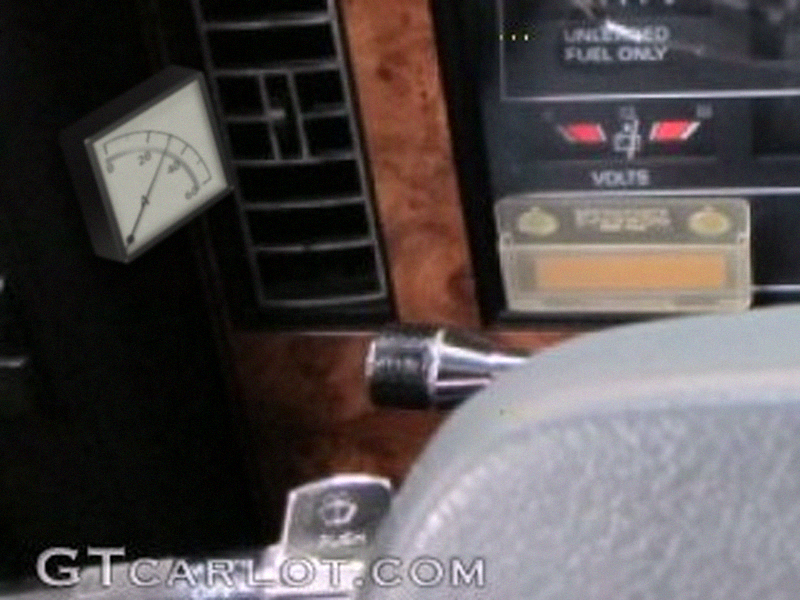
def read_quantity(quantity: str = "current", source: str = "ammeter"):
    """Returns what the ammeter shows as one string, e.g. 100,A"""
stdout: 30,A
